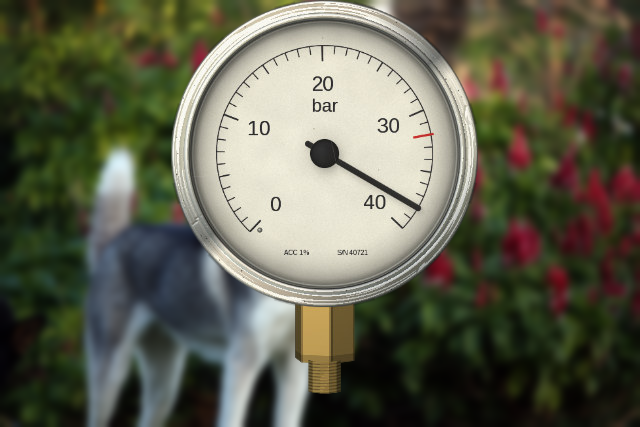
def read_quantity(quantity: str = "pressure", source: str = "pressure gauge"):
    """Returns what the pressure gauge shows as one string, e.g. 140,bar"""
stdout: 38,bar
